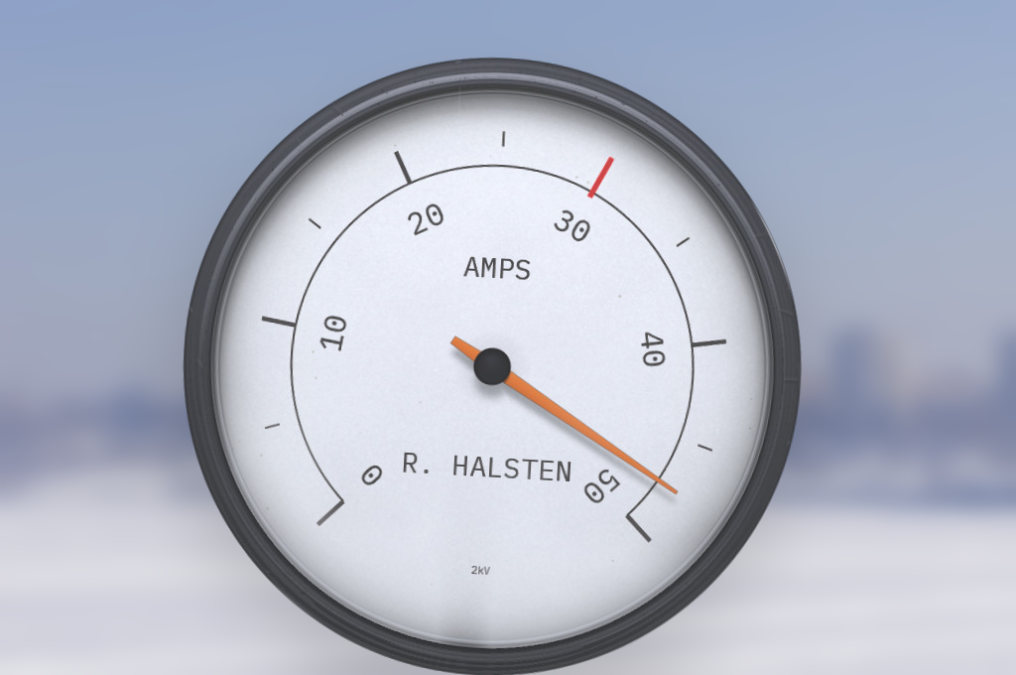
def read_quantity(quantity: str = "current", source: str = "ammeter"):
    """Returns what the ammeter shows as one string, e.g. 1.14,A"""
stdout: 47.5,A
